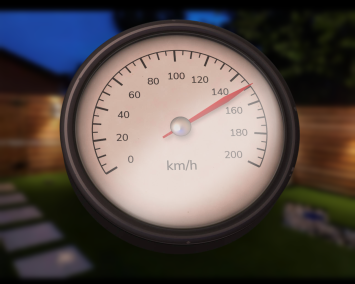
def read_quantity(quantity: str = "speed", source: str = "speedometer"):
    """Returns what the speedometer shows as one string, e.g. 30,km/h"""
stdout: 150,km/h
